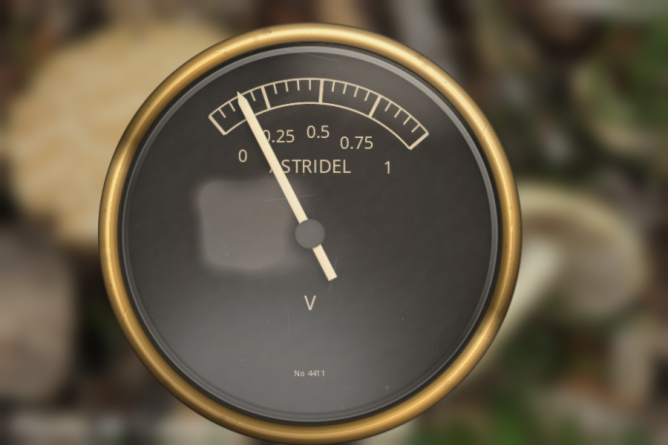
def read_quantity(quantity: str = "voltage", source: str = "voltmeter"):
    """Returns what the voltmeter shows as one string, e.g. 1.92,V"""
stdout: 0.15,V
